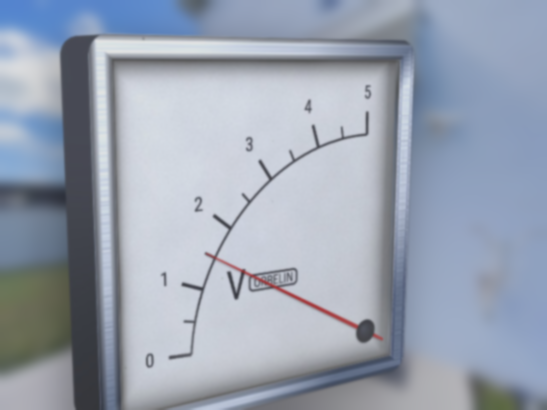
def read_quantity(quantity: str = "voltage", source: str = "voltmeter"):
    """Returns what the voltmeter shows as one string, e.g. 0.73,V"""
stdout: 1.5,V
